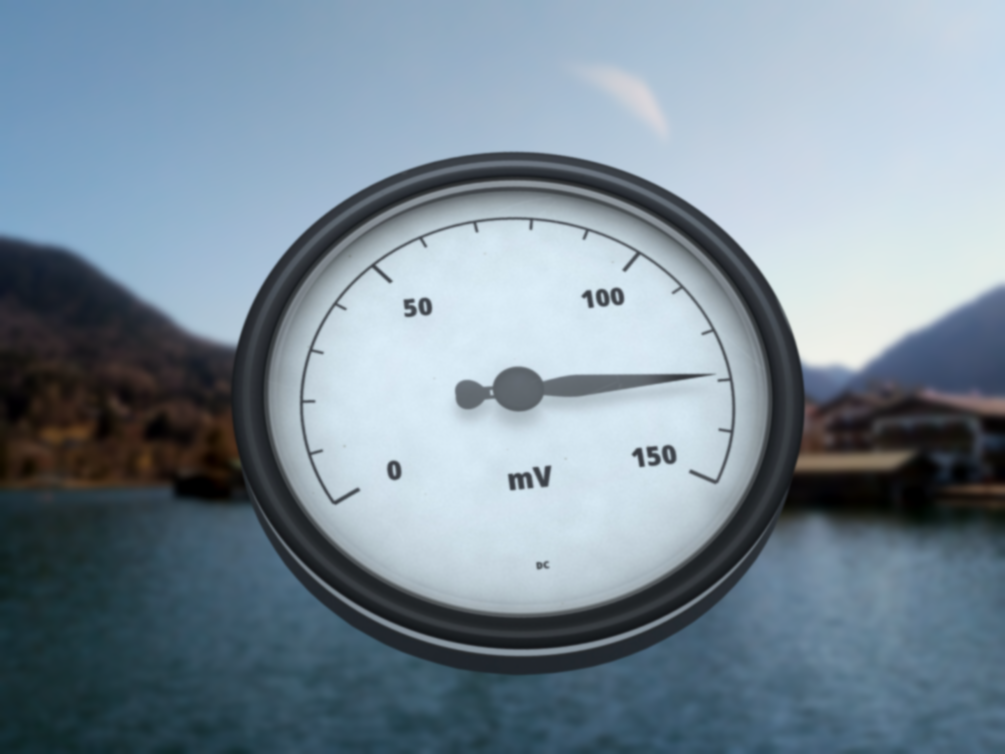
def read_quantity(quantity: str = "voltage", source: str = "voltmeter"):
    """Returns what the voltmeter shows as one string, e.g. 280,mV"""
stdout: 130,mV
